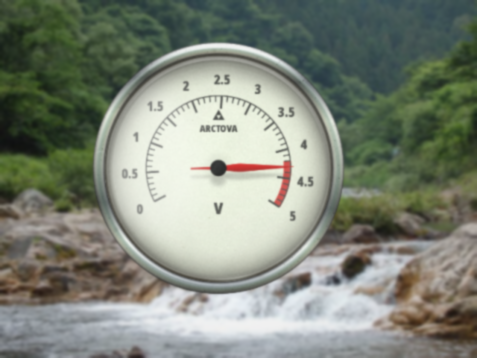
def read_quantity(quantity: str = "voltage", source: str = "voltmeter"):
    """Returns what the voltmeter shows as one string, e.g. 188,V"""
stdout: 4.3,V
